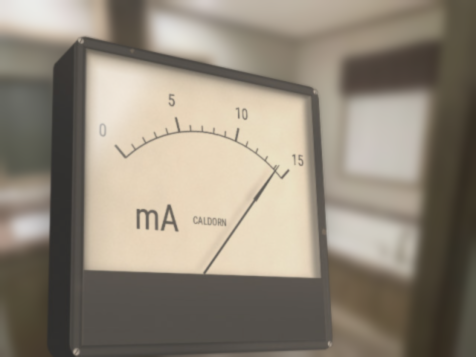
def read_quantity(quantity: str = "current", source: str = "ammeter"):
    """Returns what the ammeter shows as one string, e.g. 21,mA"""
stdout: 14,mA
